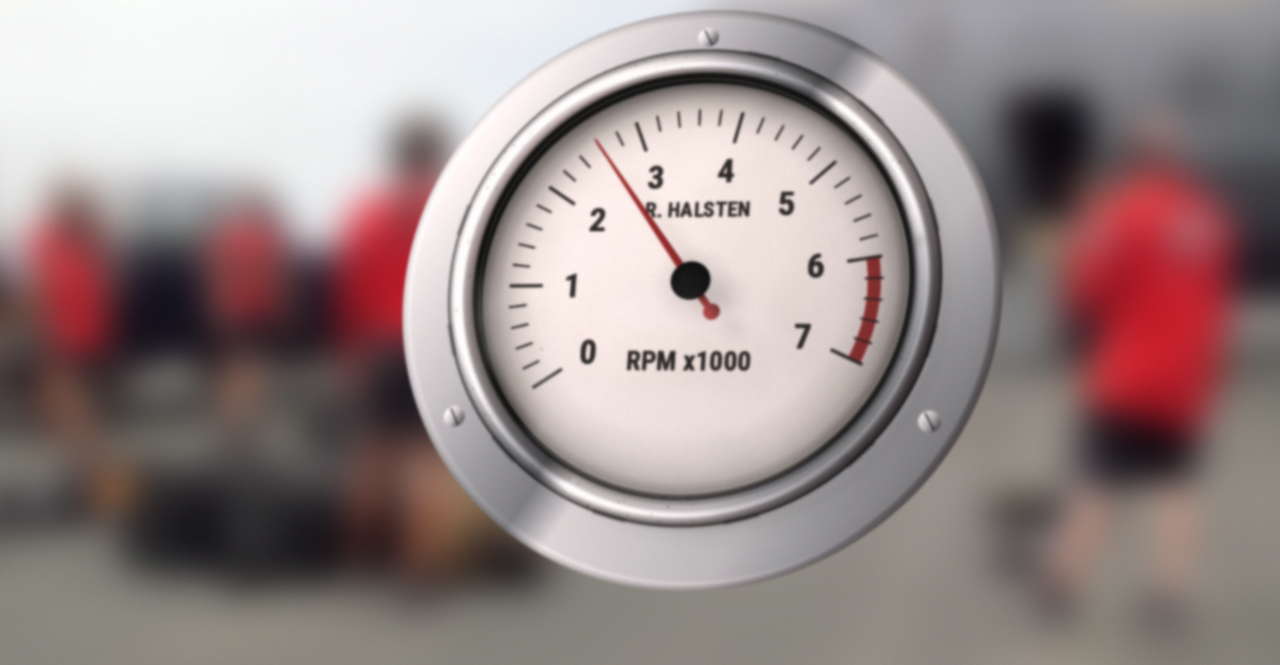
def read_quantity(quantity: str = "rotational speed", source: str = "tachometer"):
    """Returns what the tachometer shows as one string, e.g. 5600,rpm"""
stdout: 2600,rpm
